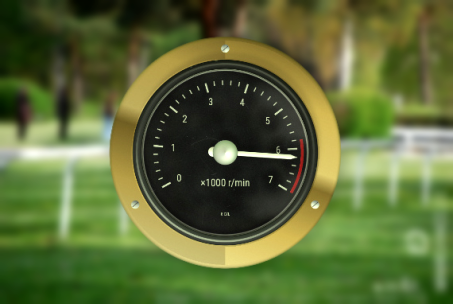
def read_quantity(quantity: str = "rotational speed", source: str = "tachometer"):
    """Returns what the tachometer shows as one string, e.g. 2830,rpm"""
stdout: 6200,rpm
